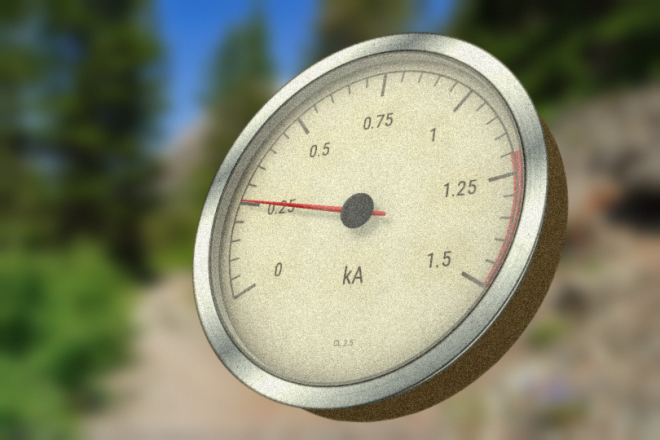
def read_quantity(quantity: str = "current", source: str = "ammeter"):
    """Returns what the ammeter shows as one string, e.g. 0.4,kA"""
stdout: 0.25,kA
